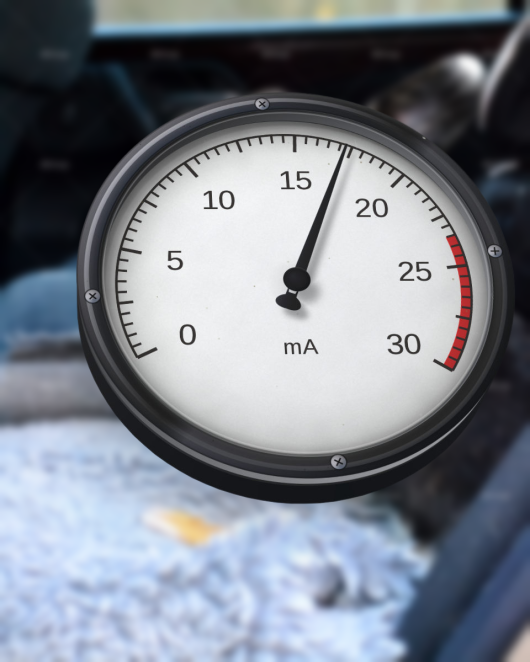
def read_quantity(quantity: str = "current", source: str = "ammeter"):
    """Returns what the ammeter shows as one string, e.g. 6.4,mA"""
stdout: 17.25,mA
